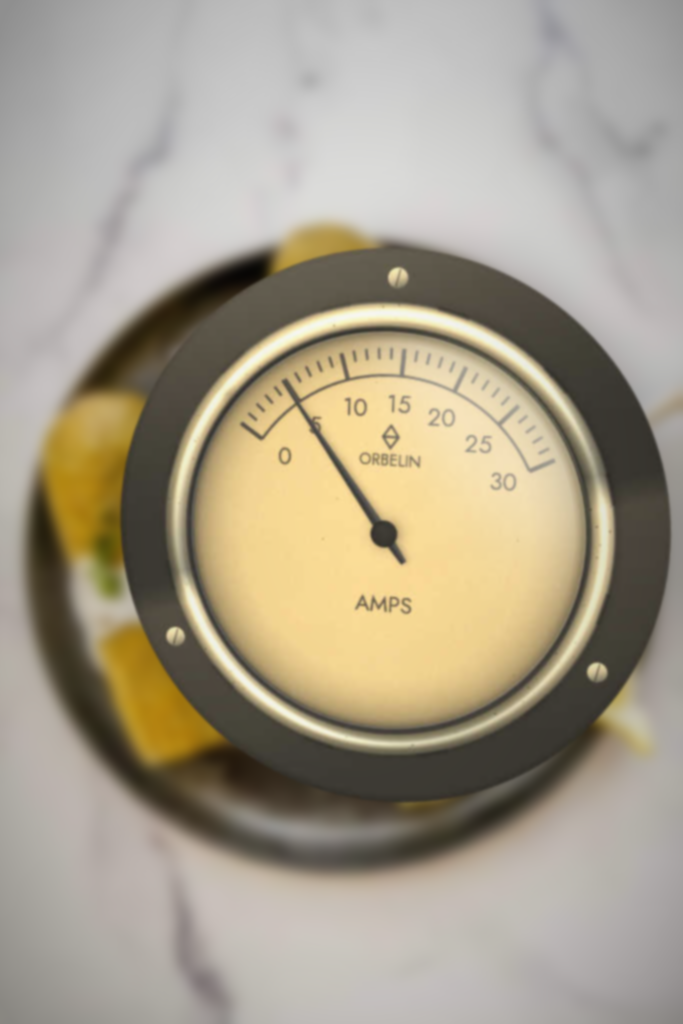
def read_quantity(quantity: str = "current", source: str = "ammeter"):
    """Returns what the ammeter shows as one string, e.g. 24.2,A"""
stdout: 5,A
